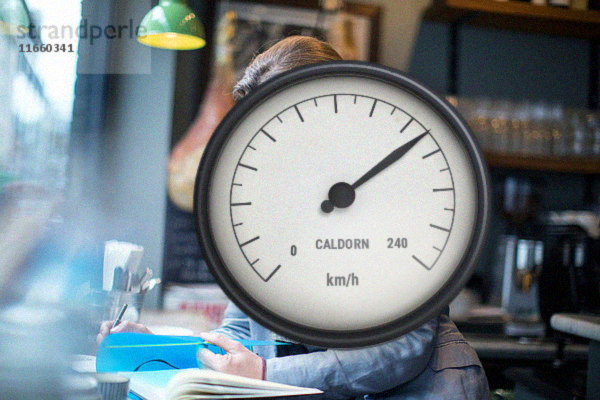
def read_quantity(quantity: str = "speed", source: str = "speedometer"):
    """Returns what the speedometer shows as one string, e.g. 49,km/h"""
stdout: 170,km/h
